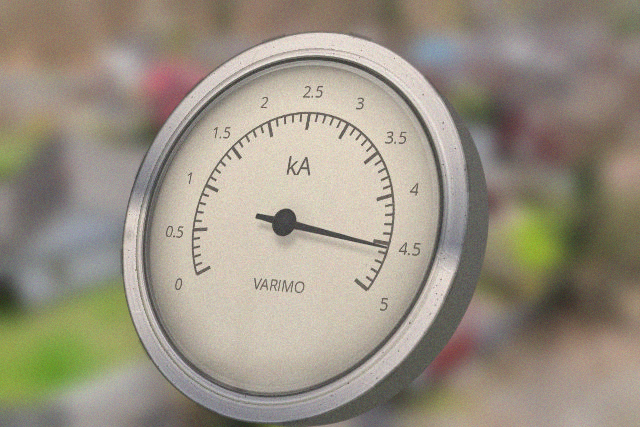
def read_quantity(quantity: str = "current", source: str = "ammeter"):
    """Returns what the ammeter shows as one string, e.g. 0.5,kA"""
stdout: 4.55,kA
